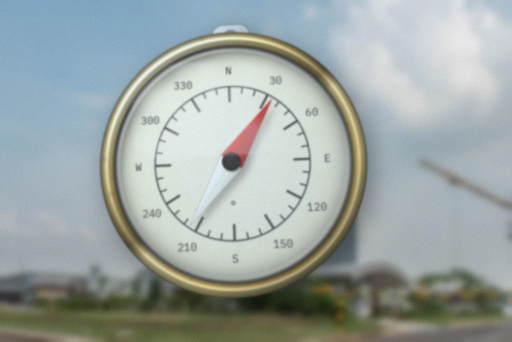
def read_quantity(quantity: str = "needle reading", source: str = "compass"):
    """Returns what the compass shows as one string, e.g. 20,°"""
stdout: 35,°
